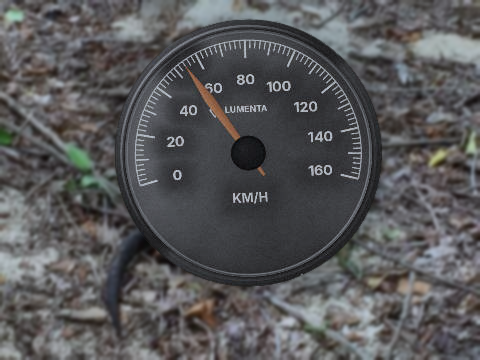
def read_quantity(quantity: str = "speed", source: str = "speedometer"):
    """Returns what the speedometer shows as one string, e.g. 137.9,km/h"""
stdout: 54,km/h
